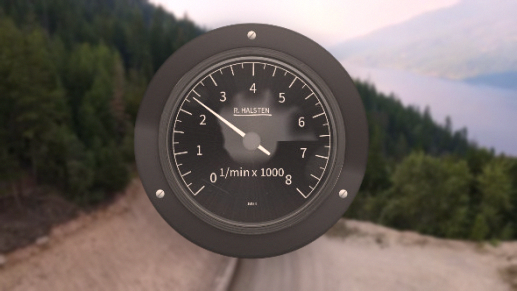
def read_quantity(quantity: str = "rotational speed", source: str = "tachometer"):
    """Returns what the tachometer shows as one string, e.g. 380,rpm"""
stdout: 2375,rpm
